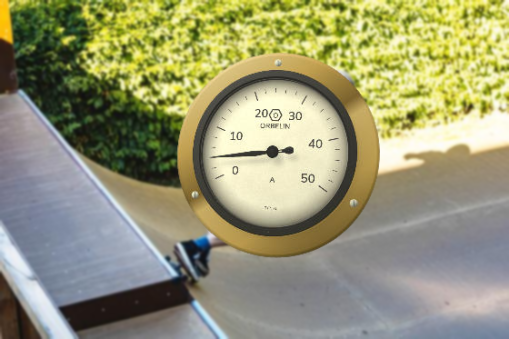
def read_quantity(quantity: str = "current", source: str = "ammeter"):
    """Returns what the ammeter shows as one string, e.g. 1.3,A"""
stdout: 4,A
